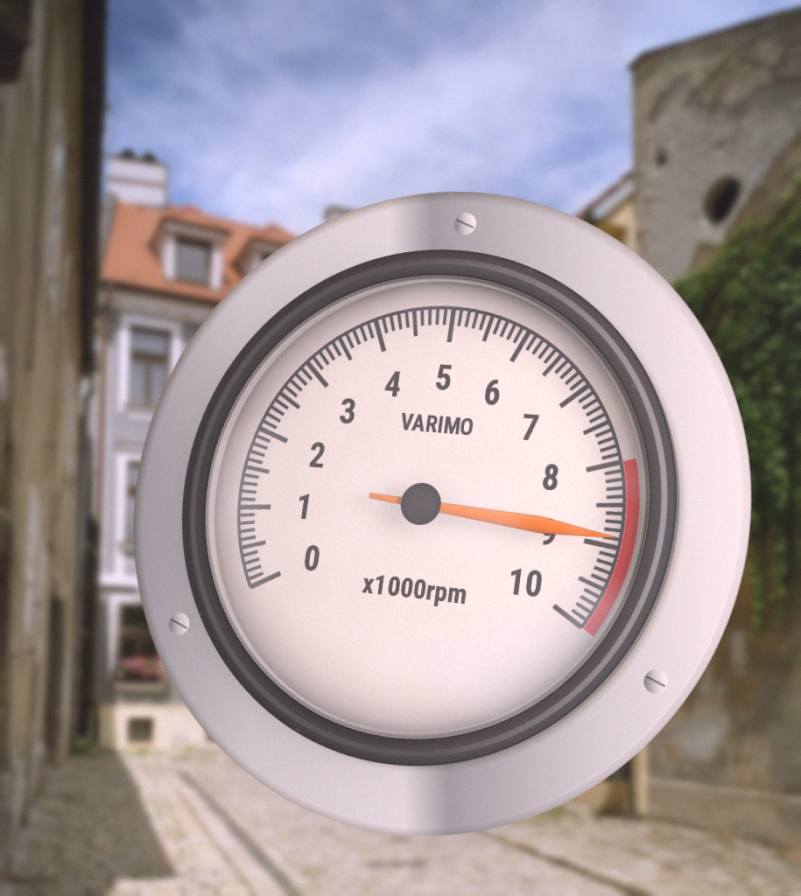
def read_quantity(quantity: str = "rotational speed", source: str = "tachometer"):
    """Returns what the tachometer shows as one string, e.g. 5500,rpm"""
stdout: 8900,rpm
